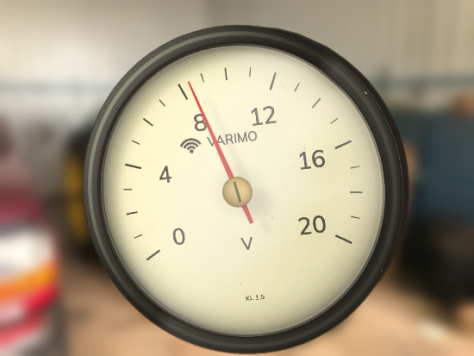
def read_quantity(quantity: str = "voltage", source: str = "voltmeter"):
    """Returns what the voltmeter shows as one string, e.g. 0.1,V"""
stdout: 8.5,V
